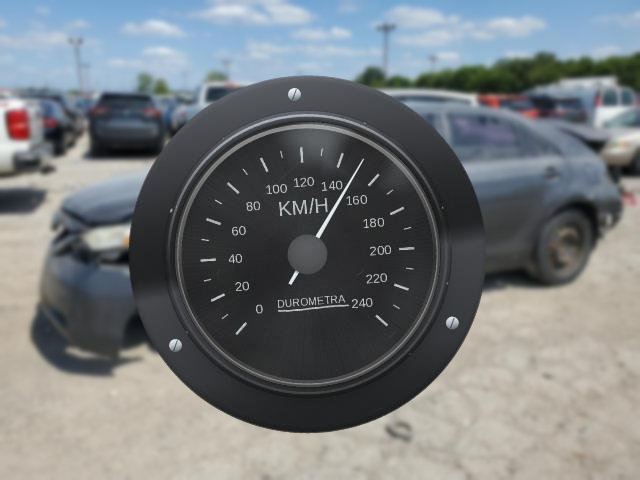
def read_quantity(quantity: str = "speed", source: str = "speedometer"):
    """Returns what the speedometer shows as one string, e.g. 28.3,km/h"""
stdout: 150,km/h
